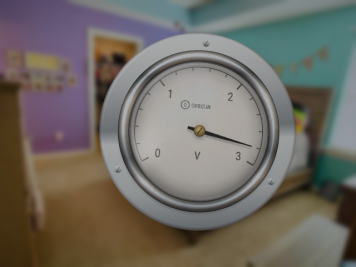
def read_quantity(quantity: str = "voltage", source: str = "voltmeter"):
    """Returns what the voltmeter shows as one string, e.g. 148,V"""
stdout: 2.8,V
